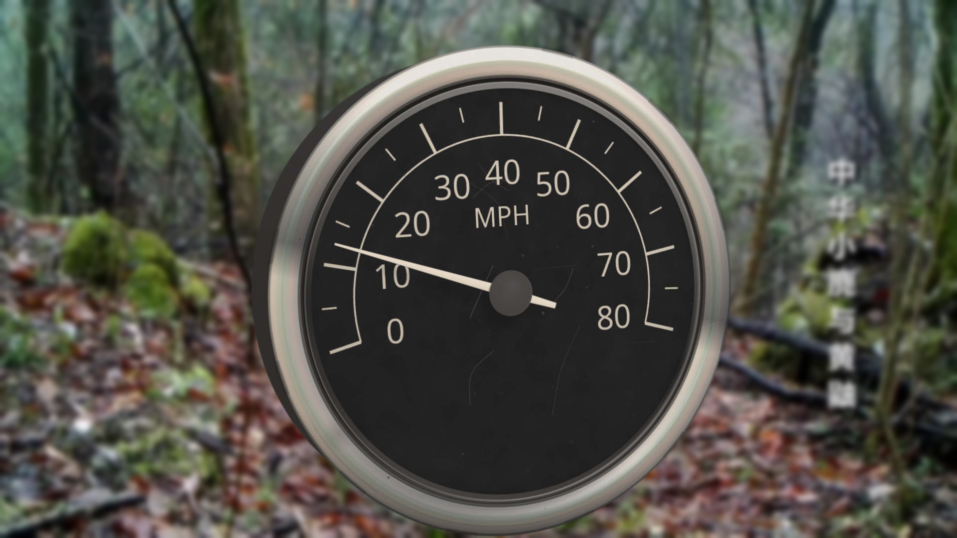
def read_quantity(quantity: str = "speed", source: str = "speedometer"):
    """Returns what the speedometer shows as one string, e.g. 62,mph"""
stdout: 12.5,mph
